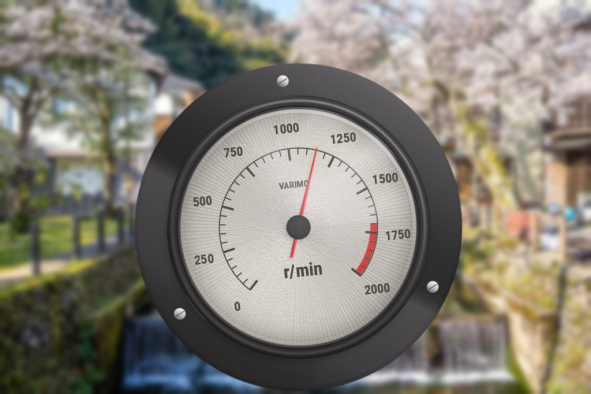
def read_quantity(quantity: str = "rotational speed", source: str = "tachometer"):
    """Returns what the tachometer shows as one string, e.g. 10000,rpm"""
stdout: 1150,rpm
